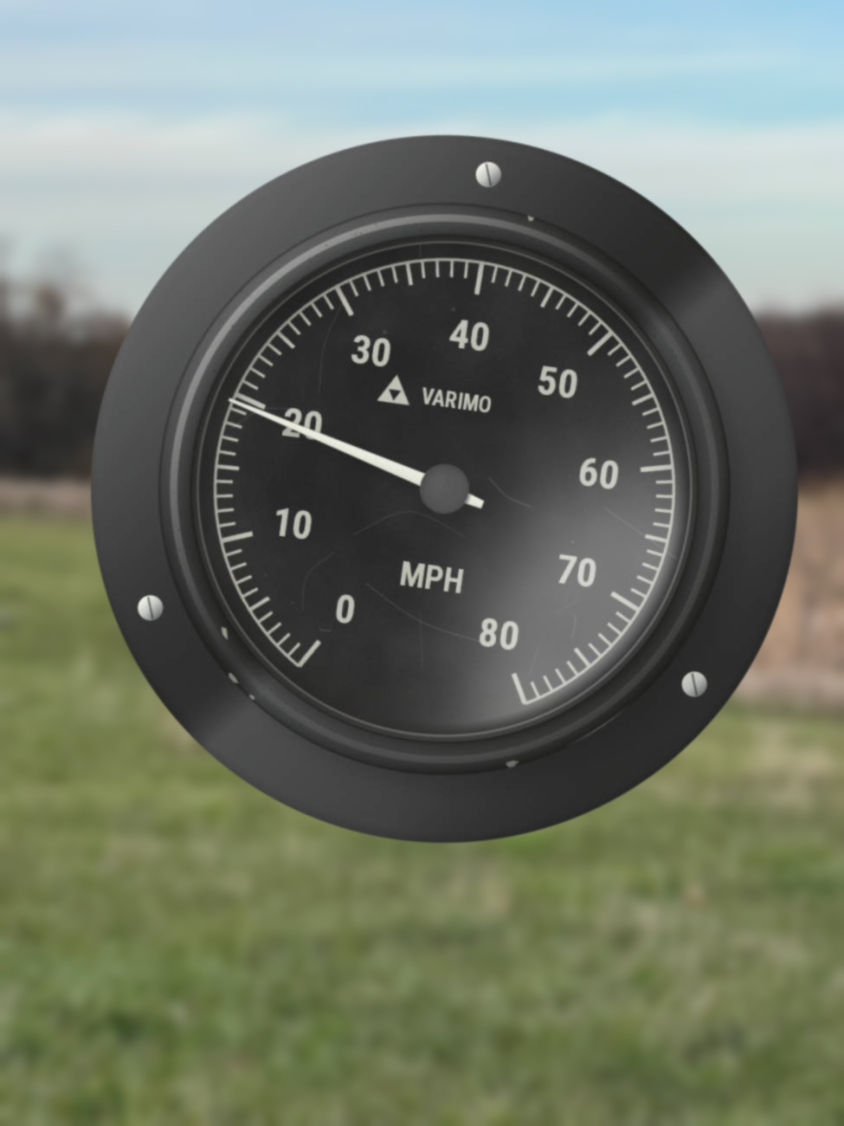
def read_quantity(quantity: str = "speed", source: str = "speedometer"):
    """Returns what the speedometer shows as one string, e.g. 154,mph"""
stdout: 19.5,mph
